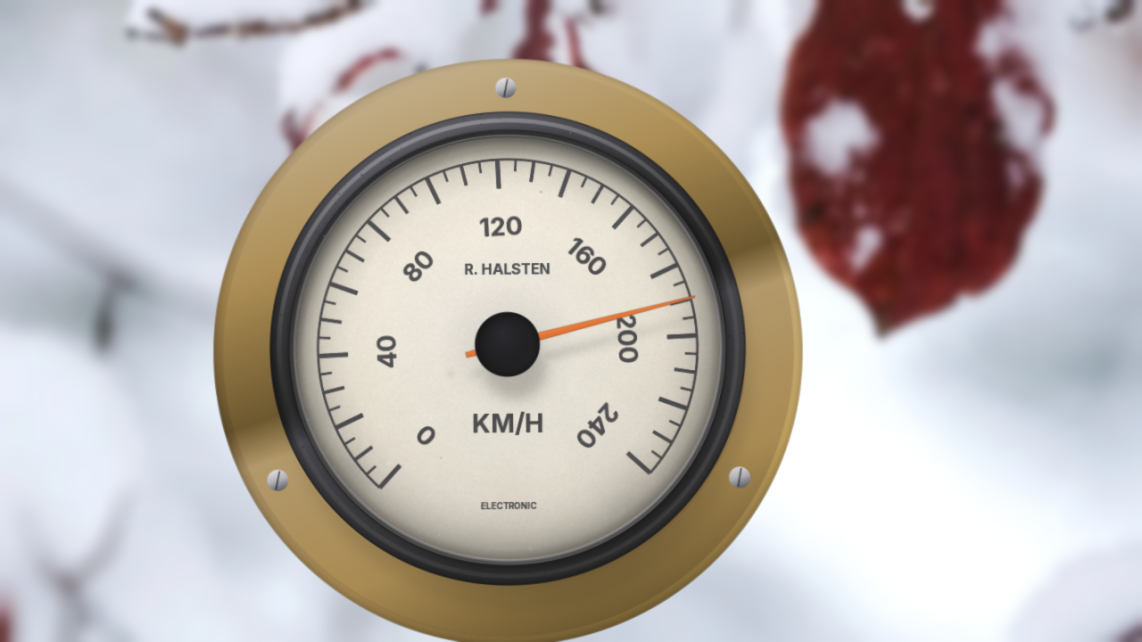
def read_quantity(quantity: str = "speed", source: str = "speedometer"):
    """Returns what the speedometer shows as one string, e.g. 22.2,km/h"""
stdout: 190,km/h
